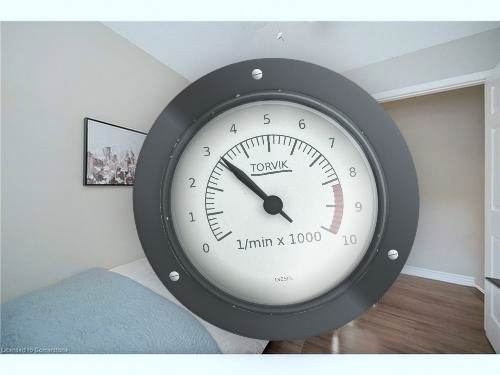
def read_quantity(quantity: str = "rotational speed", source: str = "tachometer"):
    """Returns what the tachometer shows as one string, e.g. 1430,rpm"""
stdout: 3200,rpm
